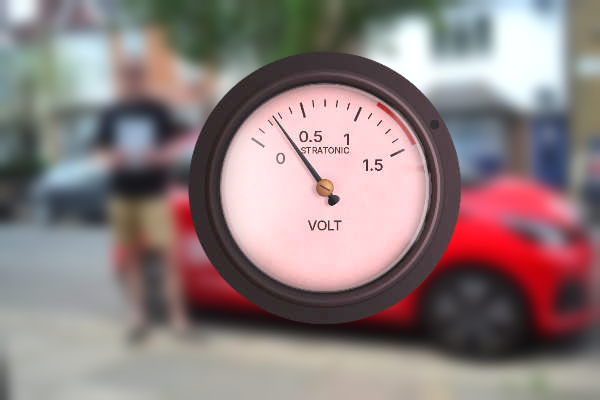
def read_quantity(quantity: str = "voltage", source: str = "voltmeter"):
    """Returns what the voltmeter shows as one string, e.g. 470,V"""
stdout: 0.25,V
